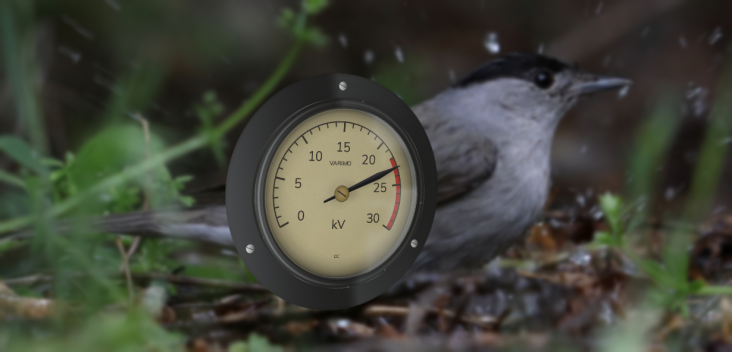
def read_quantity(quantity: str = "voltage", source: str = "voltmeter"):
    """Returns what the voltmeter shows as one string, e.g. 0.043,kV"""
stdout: 23,kV
